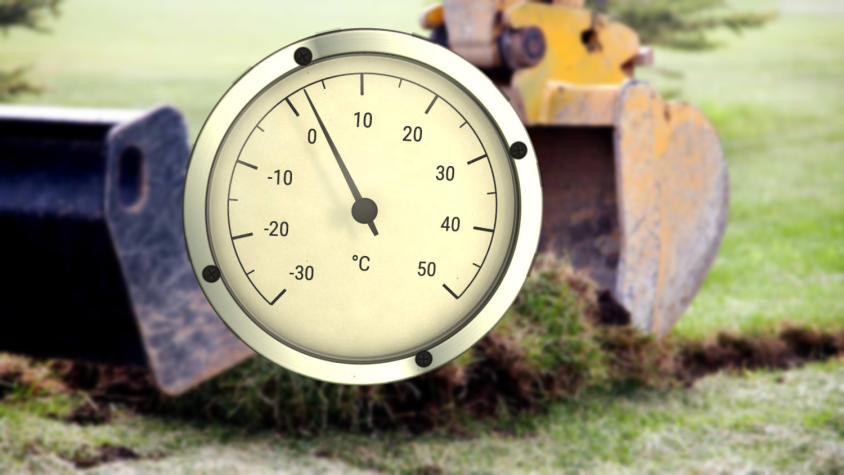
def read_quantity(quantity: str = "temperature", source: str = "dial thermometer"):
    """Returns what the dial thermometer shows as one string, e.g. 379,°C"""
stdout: 2.5,°C
